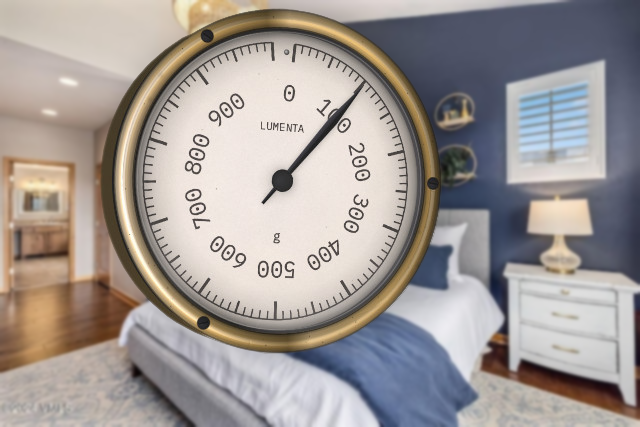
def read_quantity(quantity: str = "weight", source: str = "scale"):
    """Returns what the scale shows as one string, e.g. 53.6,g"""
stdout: 100,g
